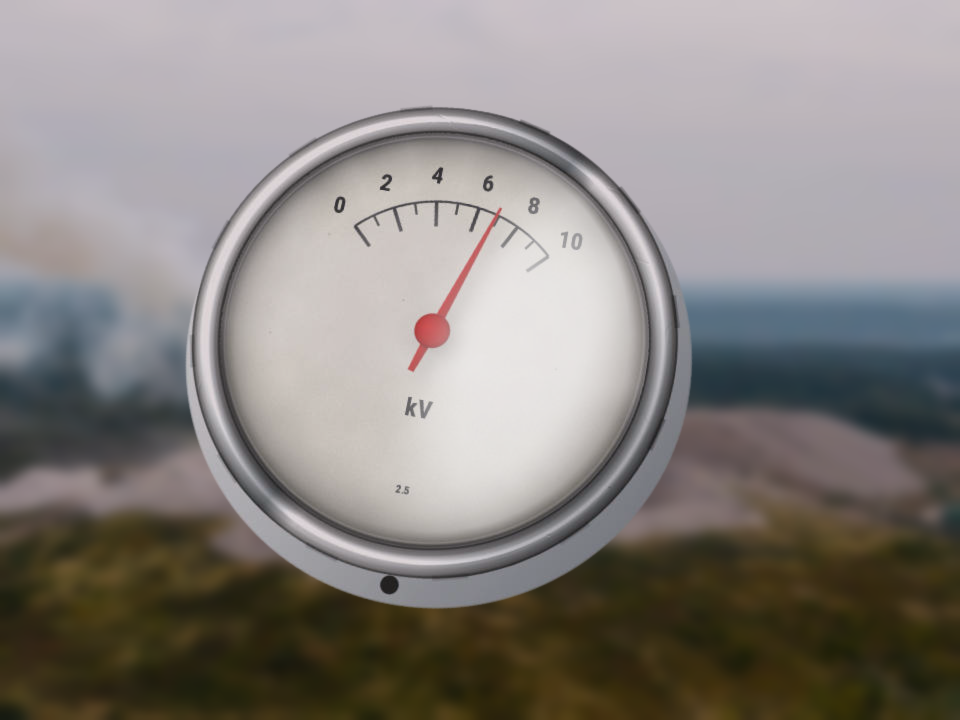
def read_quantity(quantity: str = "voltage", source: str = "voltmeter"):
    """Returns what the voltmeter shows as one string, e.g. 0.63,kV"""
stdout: 7,kV
